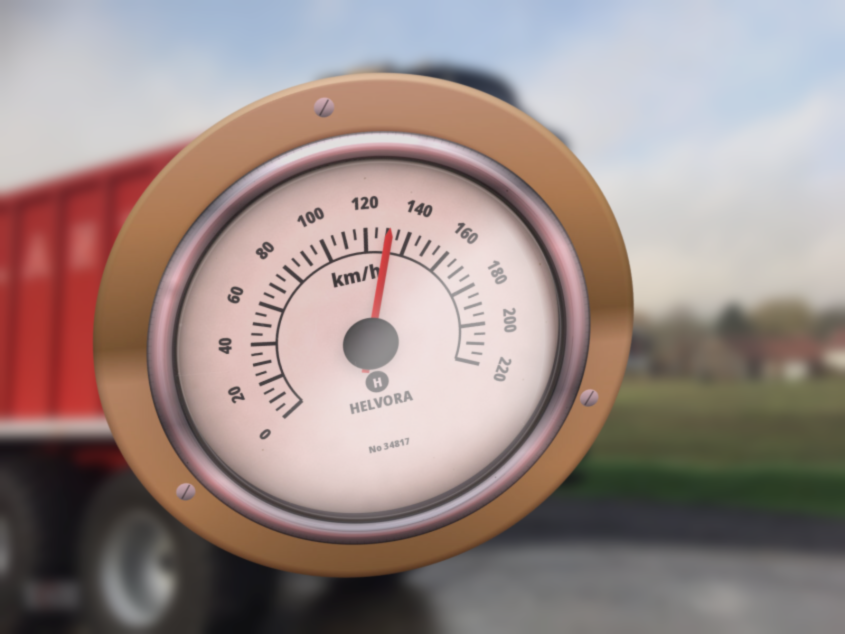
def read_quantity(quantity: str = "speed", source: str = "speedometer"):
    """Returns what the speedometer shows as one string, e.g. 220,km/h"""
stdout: 130,km/h
